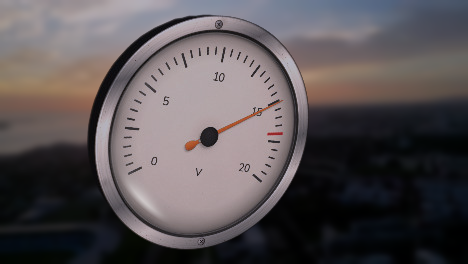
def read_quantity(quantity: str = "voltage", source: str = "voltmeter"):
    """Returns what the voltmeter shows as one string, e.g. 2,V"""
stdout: 15,V
